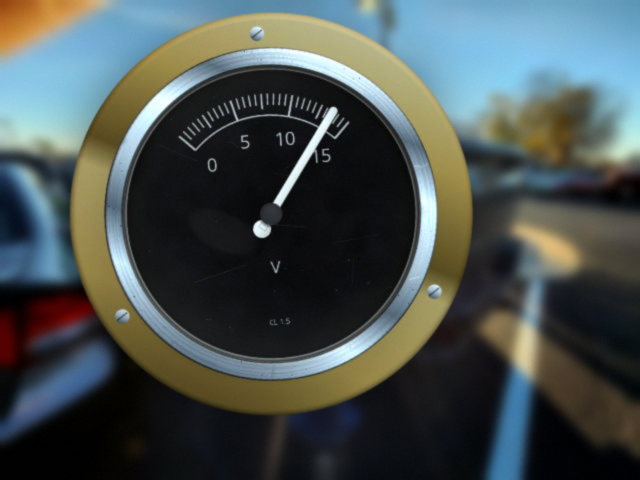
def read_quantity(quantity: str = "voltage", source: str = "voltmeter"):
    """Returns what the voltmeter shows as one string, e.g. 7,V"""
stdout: 13.5,V
